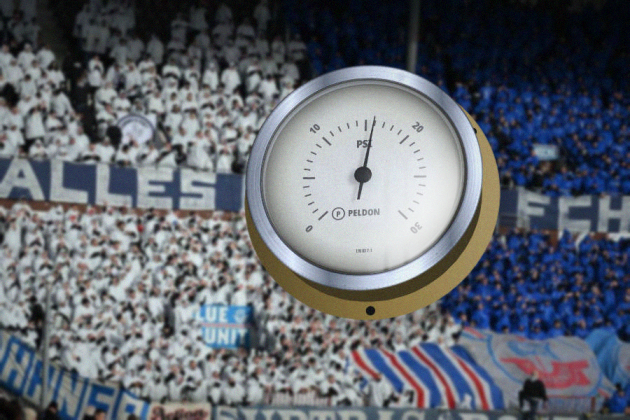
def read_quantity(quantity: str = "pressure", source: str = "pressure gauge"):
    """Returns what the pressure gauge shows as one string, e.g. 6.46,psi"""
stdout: 16,psi
